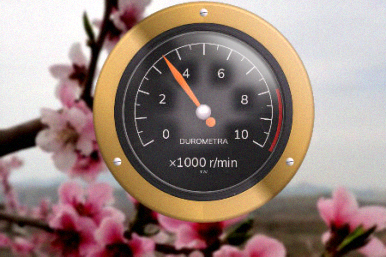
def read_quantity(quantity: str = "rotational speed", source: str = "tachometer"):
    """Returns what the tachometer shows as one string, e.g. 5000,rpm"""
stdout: 3500,rpm
